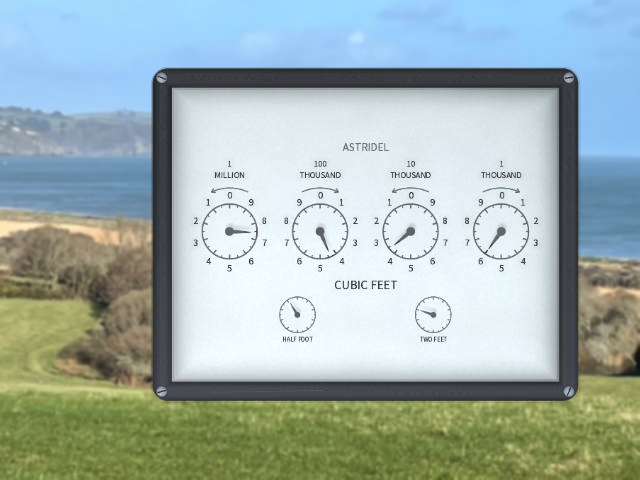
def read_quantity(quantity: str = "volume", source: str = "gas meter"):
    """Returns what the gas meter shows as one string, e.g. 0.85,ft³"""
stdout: 743600,ft³
